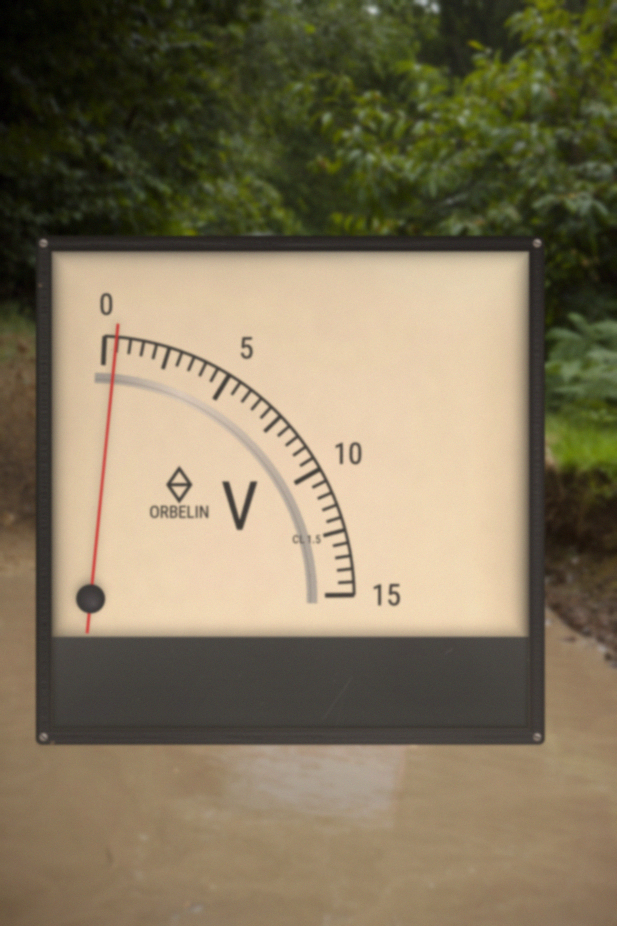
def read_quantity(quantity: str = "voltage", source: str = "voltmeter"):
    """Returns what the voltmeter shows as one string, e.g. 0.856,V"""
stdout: 0.5,V
